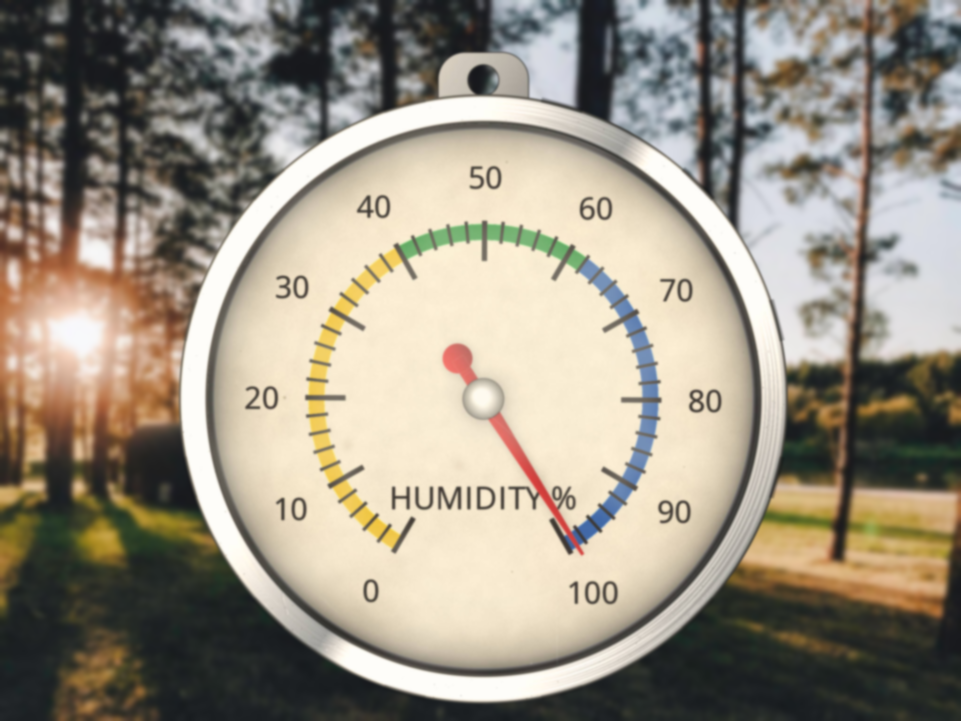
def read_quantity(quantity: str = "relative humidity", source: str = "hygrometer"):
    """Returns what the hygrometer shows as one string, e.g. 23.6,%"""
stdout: 99,%
